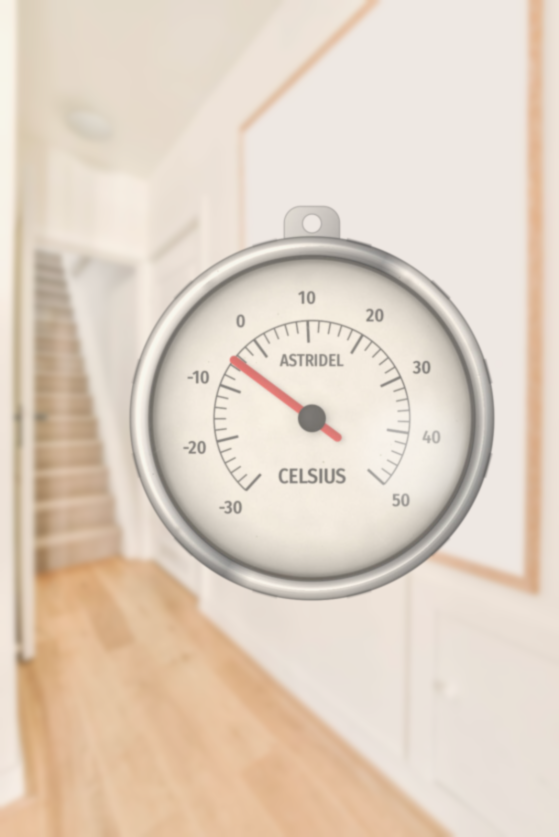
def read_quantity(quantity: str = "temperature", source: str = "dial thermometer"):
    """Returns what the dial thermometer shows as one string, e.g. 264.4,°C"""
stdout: -5,°C
